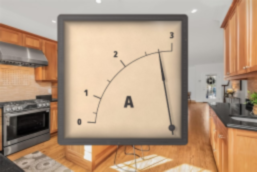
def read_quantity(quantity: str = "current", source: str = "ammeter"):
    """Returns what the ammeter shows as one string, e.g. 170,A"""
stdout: 2.75,A
